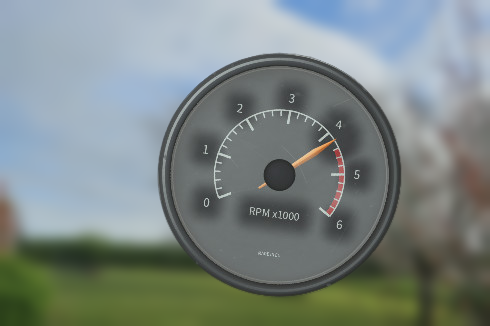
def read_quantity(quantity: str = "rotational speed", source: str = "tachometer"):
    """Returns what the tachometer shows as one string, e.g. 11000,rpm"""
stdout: 4200,rpm
